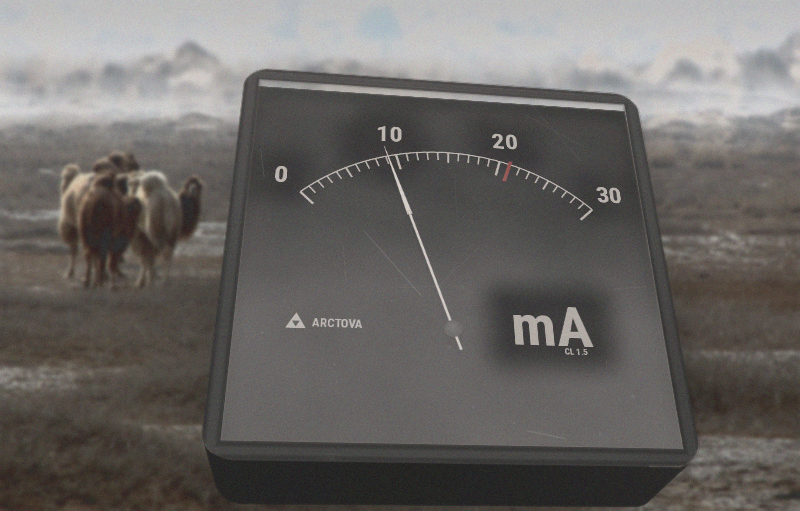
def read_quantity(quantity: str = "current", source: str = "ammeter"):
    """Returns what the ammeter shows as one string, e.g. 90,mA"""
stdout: 9,mA
